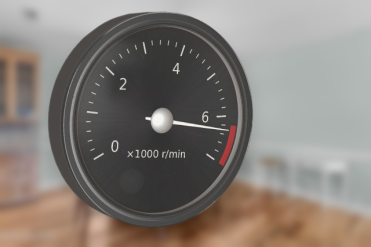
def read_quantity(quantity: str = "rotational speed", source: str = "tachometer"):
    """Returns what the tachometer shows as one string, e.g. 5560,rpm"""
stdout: 6300,rpm
